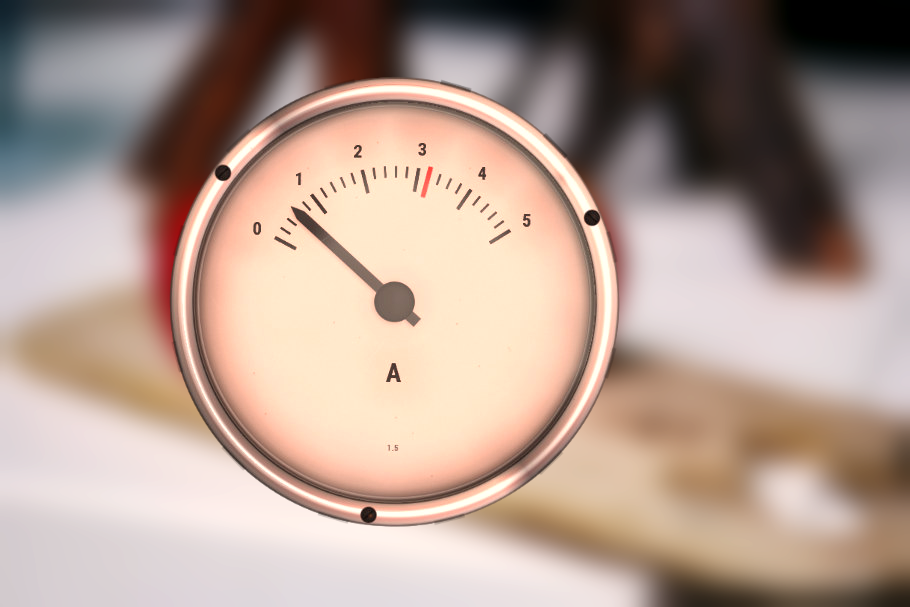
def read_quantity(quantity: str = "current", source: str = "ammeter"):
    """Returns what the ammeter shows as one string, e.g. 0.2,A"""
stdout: 0.6,A
